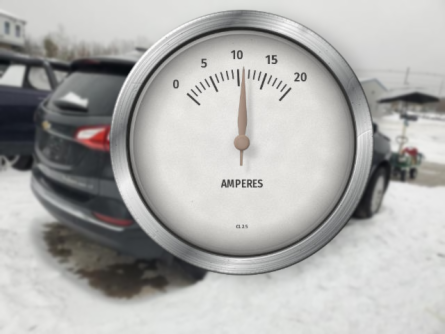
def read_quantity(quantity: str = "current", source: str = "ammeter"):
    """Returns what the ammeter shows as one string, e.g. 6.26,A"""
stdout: 11,A
